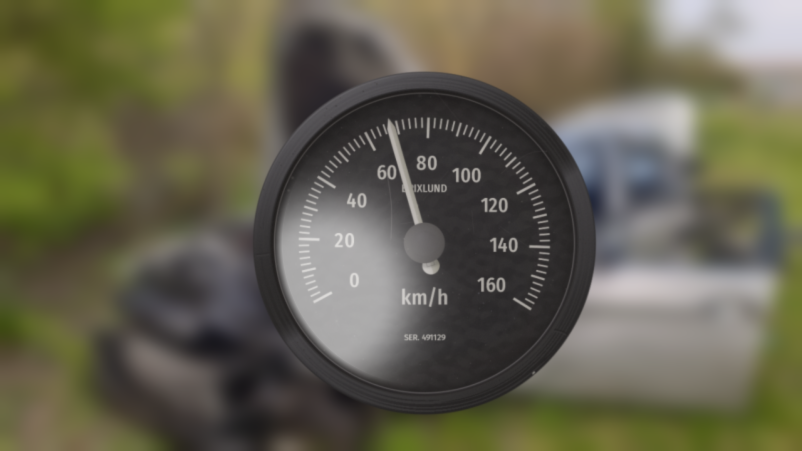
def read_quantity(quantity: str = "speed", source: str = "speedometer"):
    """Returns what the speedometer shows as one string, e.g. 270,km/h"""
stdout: 68,km/h
